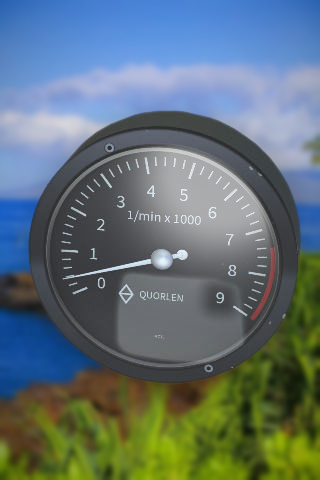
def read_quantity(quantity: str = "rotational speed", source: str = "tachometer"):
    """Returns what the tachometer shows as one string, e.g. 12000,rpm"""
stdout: 400,rpm
